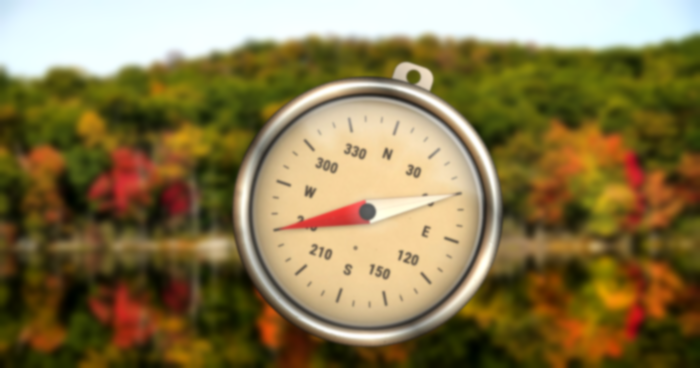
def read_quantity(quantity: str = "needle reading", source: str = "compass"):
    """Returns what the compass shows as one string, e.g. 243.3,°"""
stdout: 240,°
